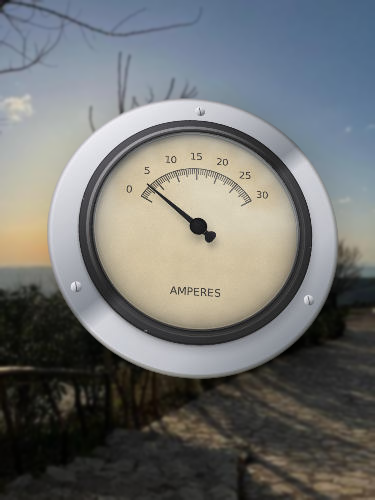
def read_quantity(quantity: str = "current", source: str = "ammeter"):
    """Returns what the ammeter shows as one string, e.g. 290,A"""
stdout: 2.5,A
